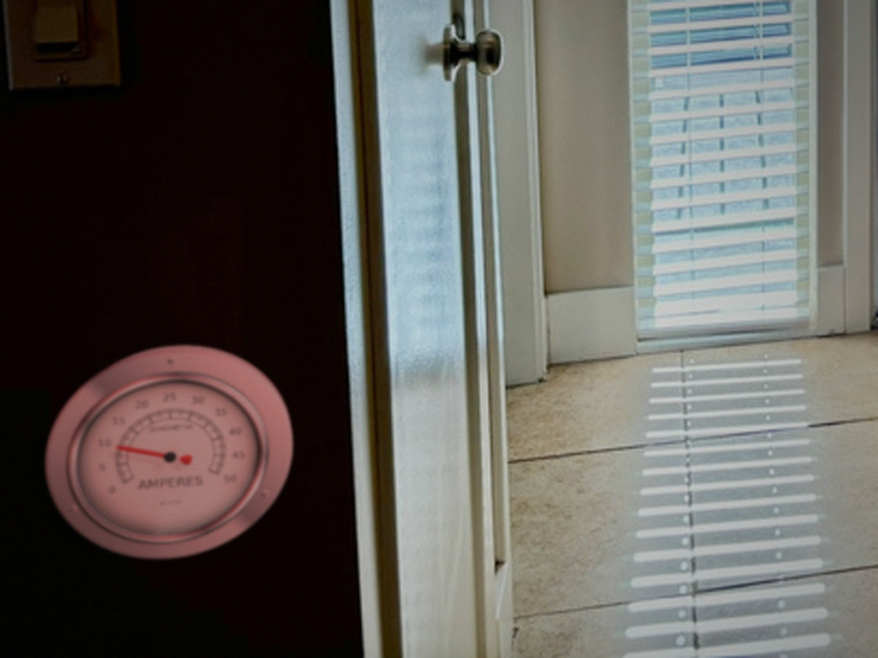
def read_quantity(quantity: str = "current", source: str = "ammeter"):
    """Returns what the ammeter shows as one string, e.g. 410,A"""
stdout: 10,A
